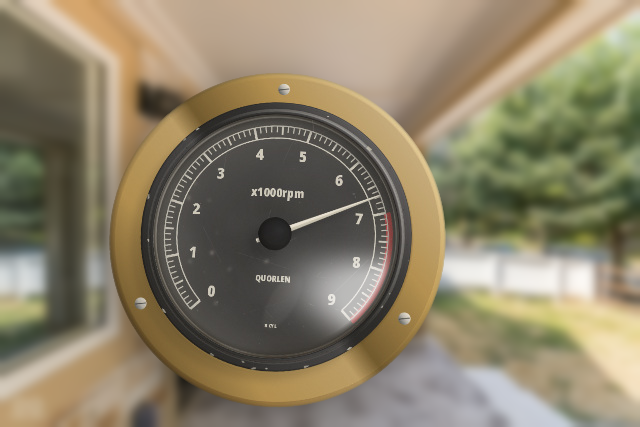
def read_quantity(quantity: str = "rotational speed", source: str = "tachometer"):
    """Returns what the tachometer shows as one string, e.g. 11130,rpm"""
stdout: 6700,rpm
